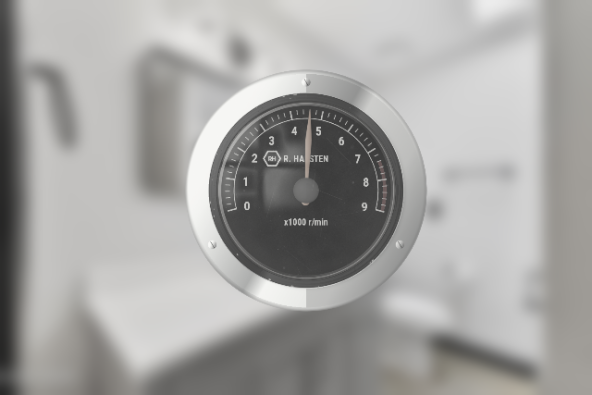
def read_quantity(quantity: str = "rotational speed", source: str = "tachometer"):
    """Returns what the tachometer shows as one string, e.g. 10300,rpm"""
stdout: 4600,rpm
